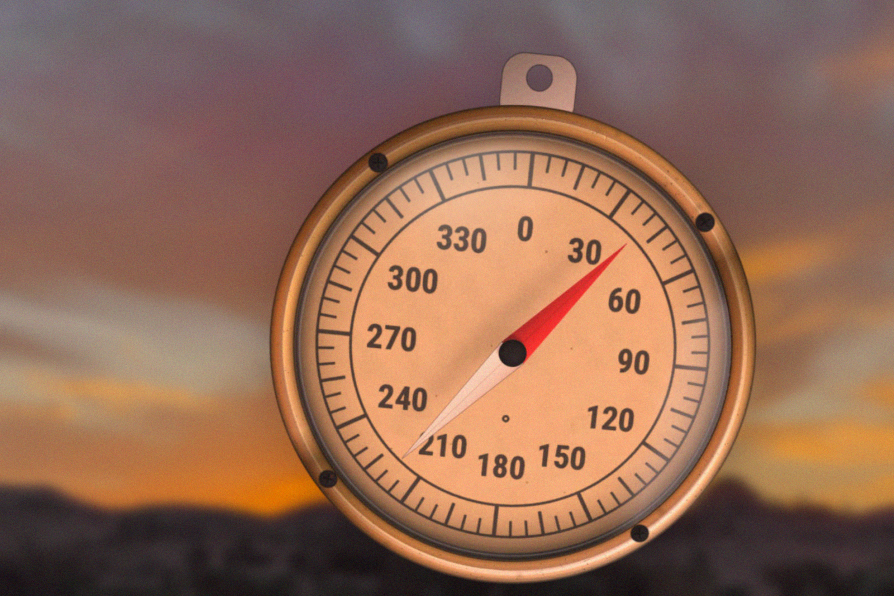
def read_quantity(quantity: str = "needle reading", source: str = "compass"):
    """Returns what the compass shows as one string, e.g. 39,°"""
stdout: 40,°
